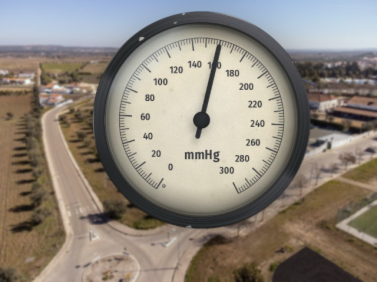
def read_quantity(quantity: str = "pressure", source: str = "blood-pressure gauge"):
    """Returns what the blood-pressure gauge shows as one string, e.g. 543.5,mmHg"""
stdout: 160,mmHg
